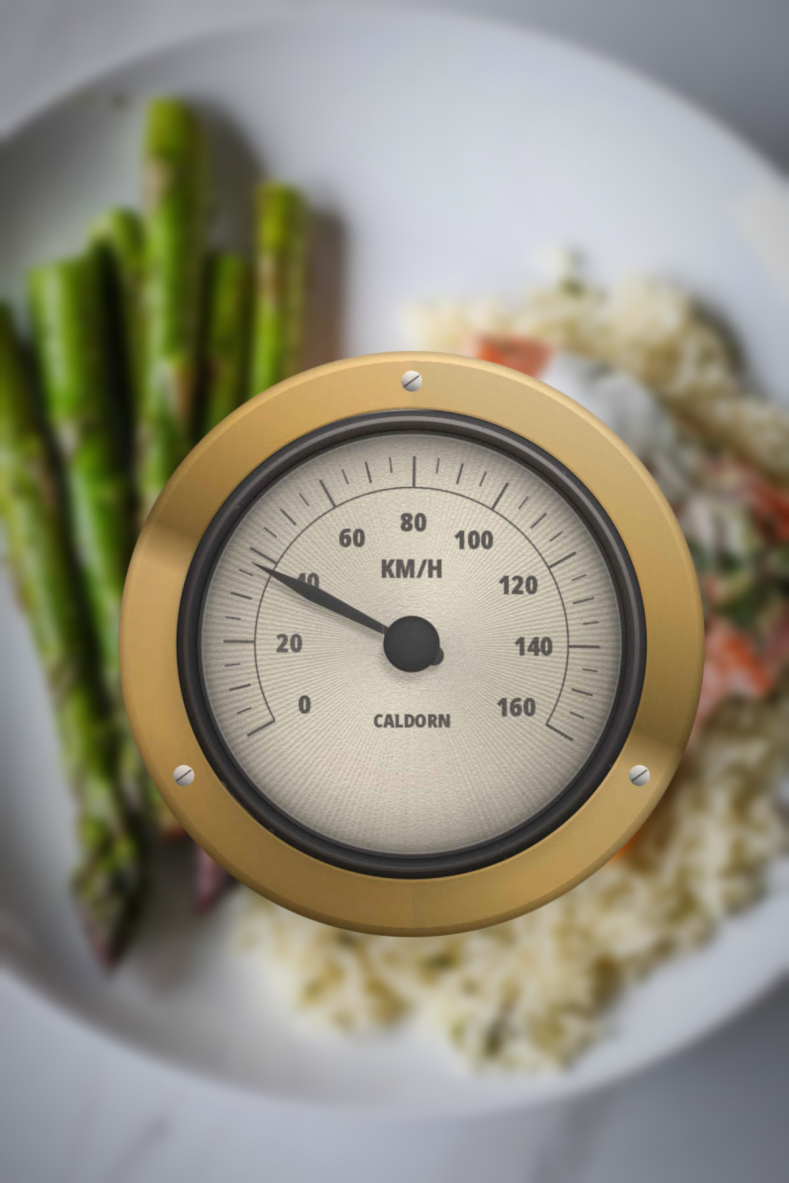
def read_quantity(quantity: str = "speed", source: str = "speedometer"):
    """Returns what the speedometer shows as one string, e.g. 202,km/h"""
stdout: 37.5,km/h
